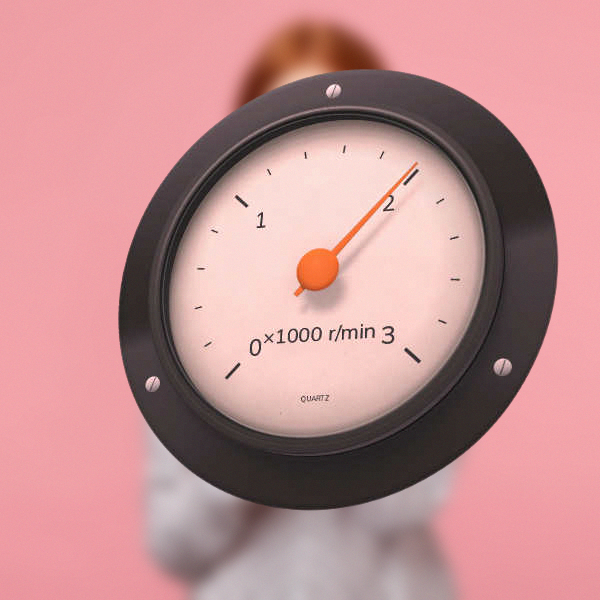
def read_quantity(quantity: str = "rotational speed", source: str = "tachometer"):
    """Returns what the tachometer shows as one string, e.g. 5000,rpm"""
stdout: 2000,rpm
